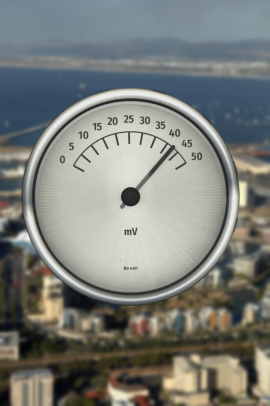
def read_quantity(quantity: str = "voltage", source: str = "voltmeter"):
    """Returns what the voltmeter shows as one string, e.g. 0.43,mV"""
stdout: 42.5,mV
